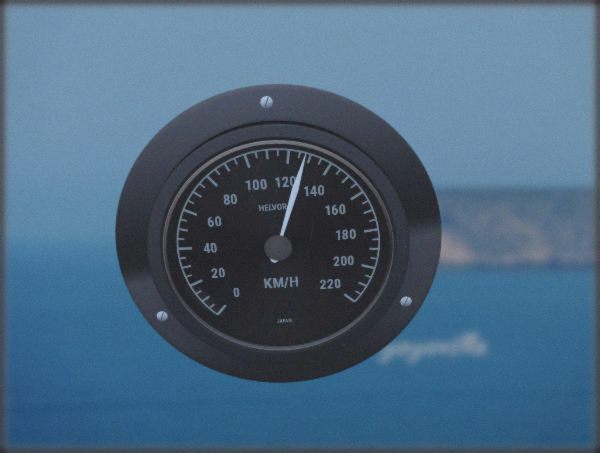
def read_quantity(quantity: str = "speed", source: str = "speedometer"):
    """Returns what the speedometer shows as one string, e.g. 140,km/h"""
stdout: 127.5,km/h
